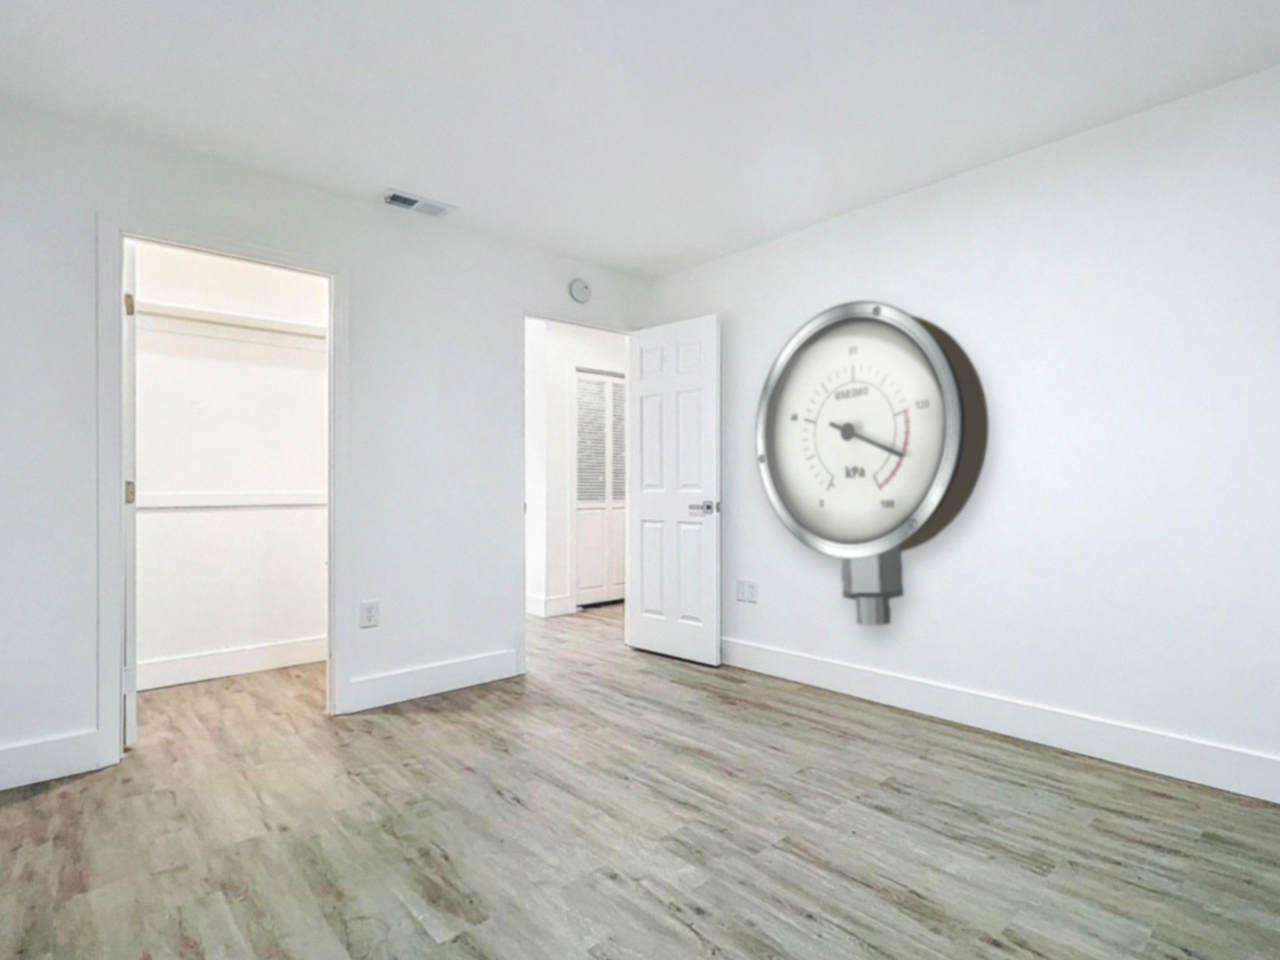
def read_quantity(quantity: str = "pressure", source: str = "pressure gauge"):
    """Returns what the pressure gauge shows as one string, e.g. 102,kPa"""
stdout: 140,kPa
